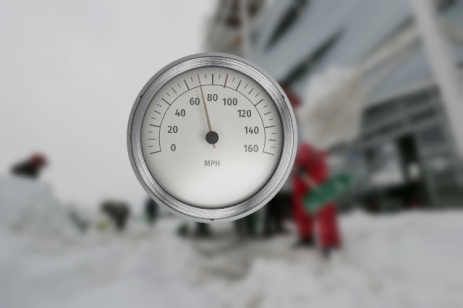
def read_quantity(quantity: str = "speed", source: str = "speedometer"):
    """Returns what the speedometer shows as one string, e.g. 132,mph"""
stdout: 70,mph
